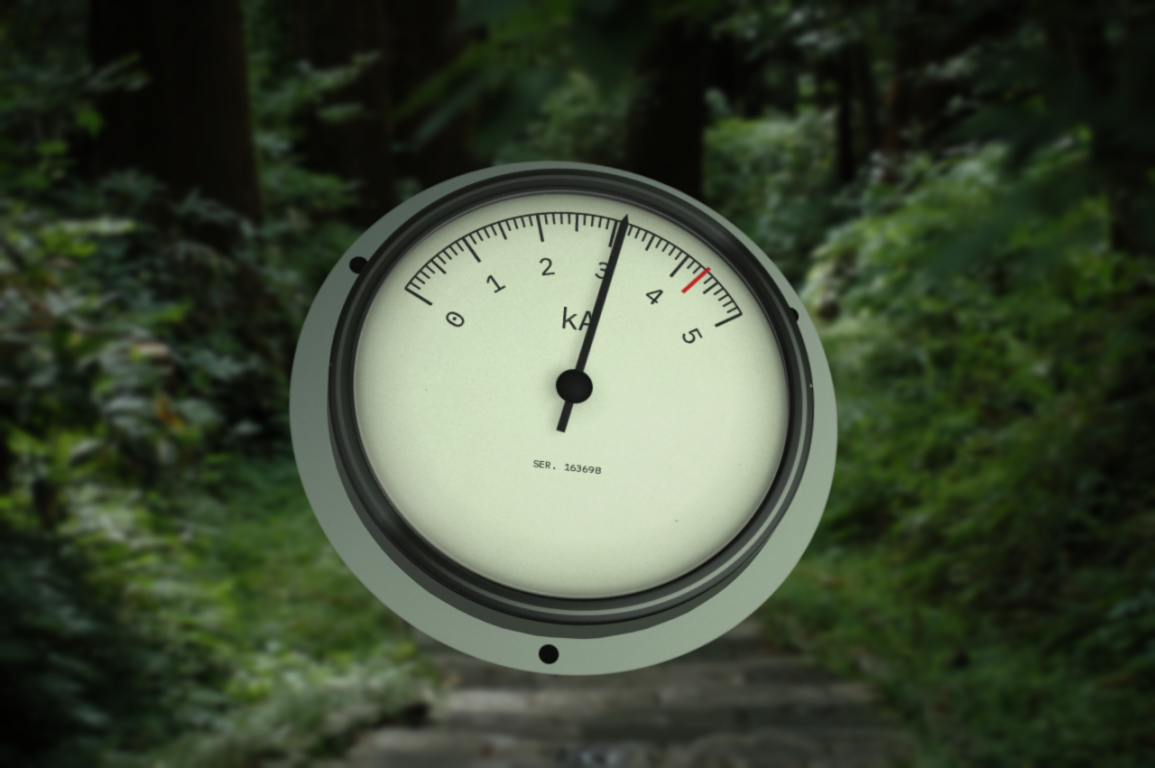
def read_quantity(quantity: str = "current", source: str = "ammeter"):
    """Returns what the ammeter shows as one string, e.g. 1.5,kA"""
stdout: 3.1,kA
